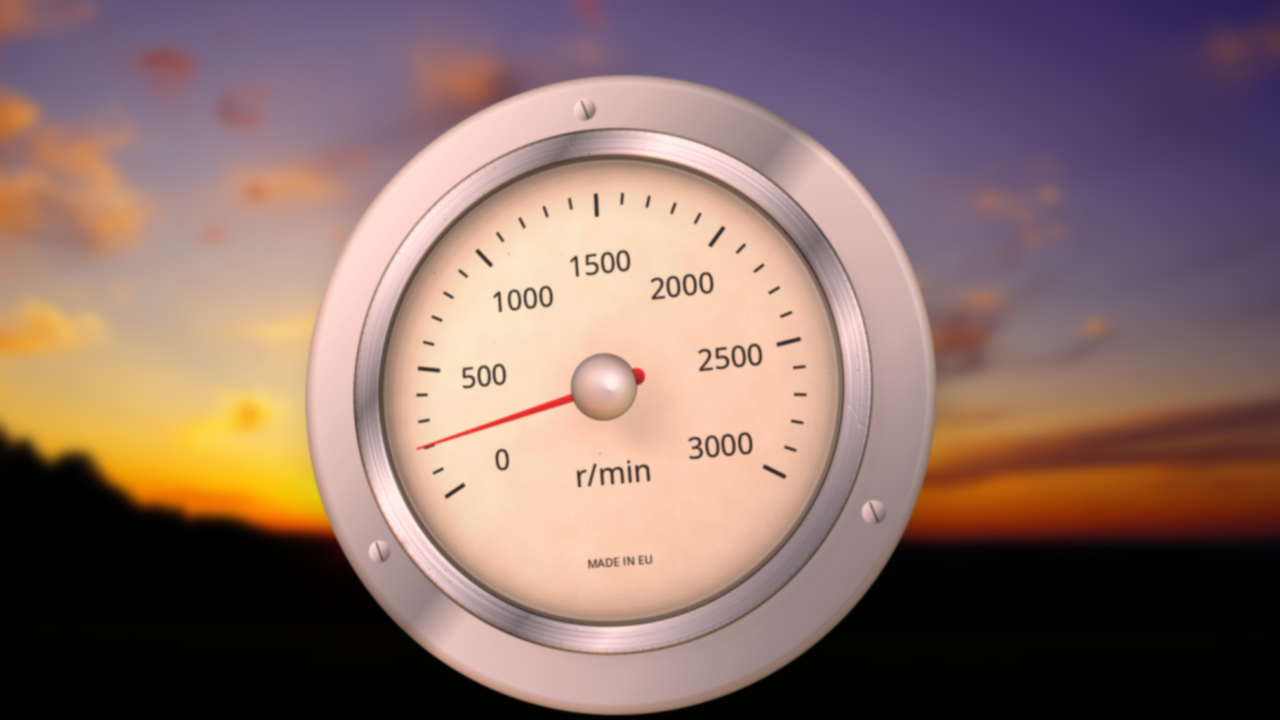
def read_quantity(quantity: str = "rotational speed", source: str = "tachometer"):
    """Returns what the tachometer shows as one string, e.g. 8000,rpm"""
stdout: 200,rpm
